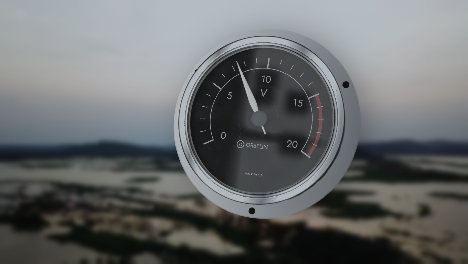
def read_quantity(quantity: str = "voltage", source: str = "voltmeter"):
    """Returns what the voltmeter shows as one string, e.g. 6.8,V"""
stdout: 7.5,V
